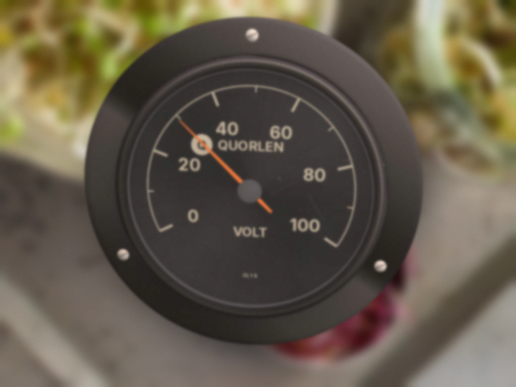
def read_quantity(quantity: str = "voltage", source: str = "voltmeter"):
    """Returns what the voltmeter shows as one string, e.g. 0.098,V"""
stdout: 30,V
